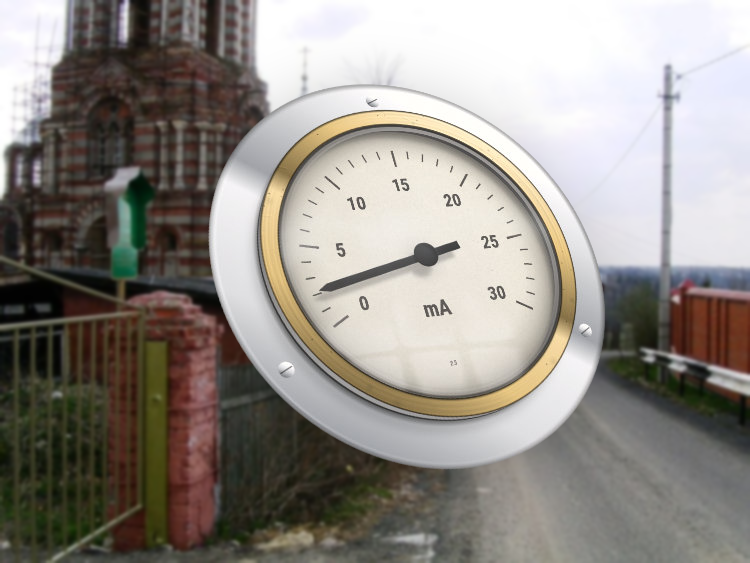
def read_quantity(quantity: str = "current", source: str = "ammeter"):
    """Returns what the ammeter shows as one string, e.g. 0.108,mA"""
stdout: 2,mA
